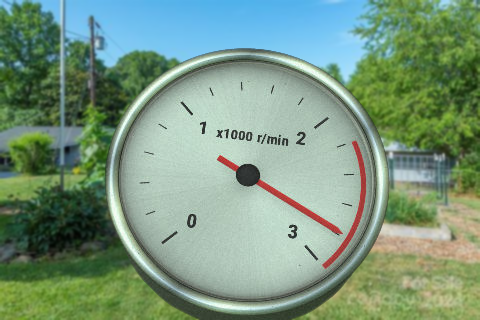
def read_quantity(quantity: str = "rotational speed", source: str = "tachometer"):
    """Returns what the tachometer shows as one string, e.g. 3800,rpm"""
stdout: 2800,rpm
